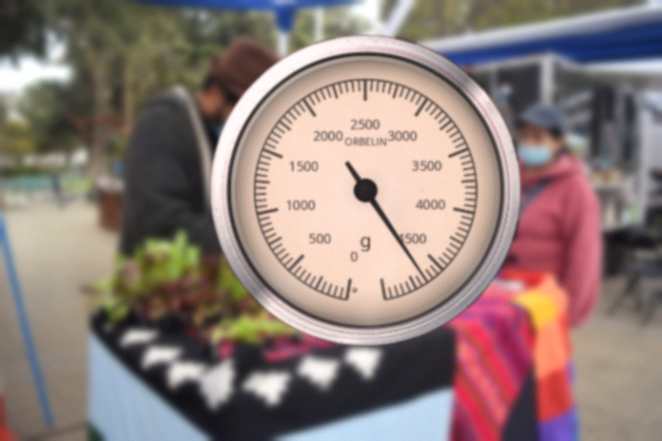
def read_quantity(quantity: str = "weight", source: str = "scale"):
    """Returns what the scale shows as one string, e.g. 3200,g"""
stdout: 4650,g
